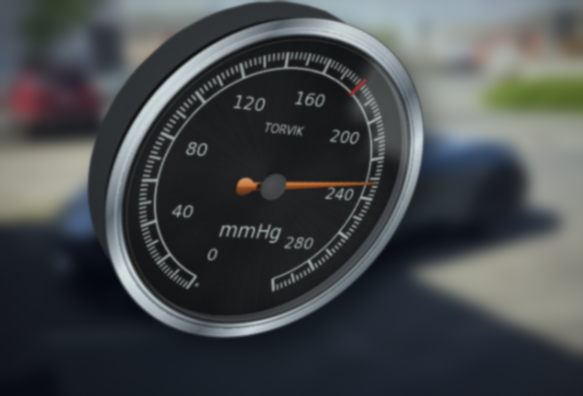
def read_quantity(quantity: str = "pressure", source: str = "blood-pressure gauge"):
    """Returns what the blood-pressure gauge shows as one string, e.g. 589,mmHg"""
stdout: 230,mmHg
